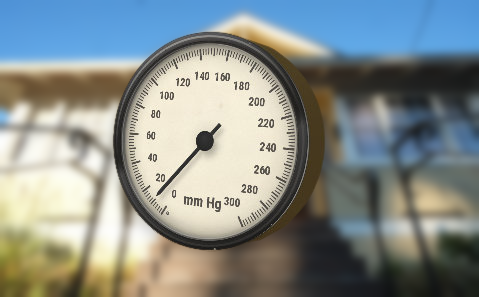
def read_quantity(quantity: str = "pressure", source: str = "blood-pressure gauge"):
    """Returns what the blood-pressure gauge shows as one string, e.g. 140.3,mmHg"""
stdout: 10,mmHg
